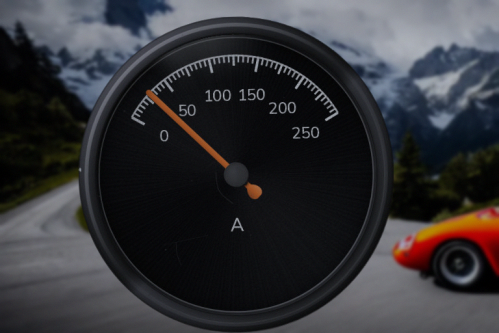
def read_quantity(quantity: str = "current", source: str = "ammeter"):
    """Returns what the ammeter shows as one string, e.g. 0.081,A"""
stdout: 30,A
